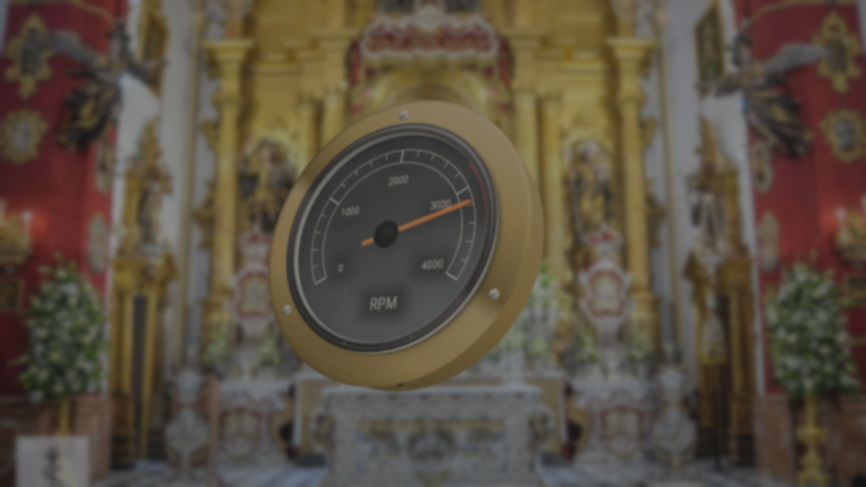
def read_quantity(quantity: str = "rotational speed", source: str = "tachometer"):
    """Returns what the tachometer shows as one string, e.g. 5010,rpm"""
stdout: 3200,rpm
